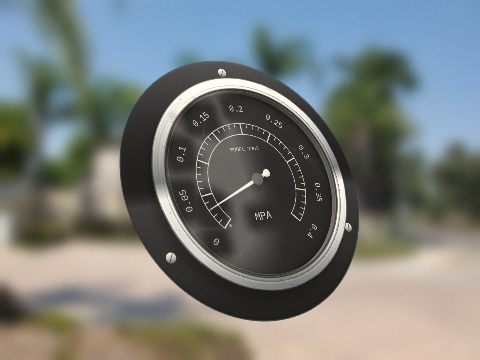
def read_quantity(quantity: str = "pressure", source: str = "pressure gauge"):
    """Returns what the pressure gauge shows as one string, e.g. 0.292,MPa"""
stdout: 0.03,MPa
